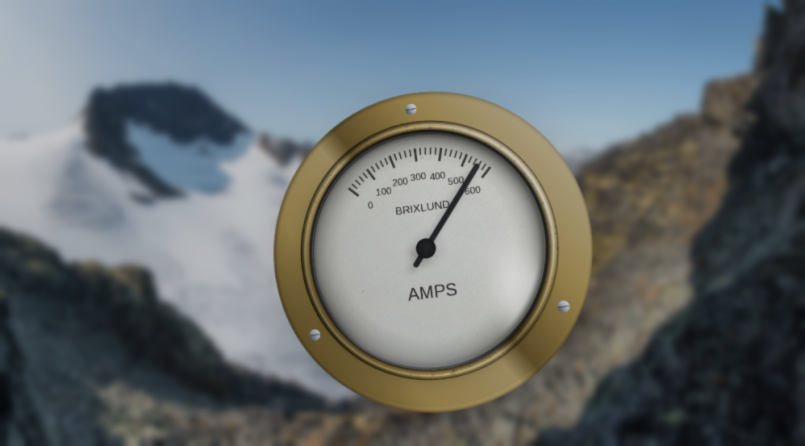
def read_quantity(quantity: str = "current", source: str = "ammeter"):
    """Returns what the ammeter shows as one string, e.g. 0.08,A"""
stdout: 560,A
